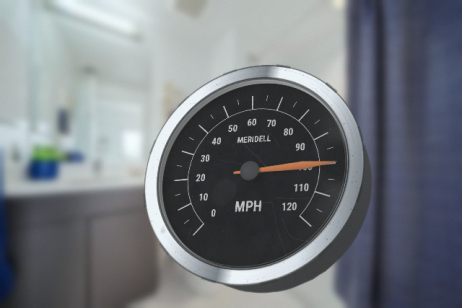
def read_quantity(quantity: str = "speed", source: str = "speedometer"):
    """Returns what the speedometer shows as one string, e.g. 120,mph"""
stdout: 100,mph
